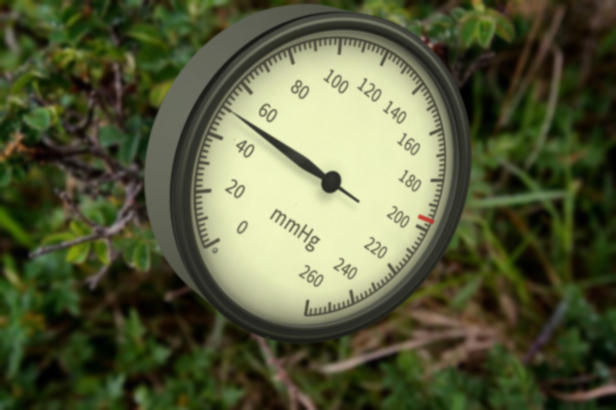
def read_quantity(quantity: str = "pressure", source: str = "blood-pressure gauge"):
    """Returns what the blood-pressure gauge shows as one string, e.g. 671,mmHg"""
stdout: 50,mmHg
